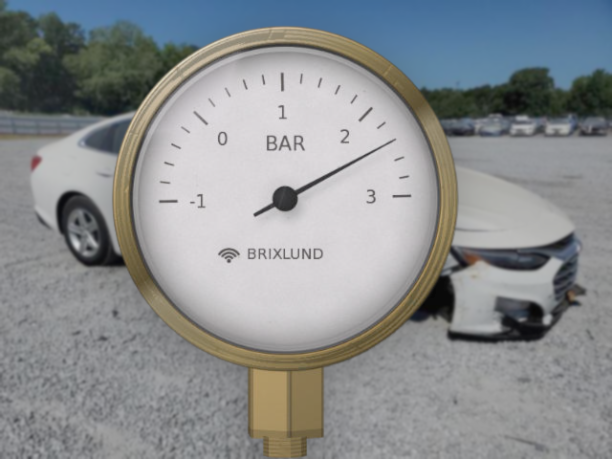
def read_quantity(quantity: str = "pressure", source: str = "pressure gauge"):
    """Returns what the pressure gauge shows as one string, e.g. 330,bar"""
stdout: 2.4,bar
